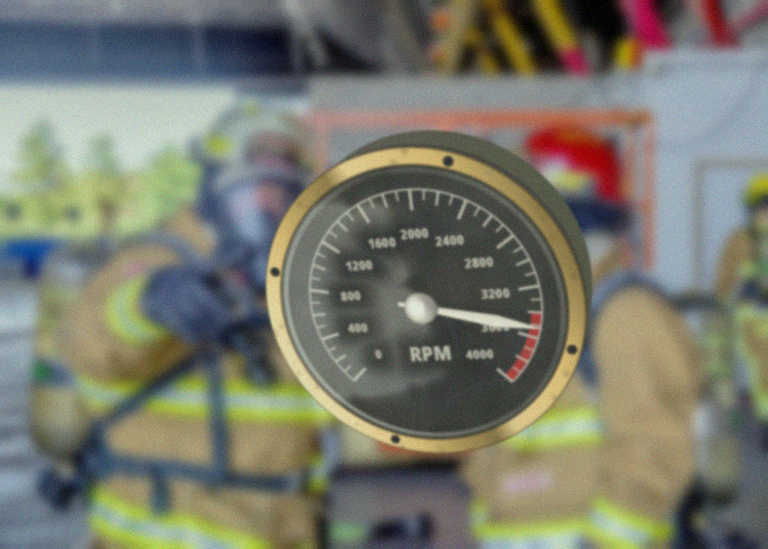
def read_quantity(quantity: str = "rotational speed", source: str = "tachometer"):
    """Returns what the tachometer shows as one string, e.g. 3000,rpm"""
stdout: 3500,rpm
